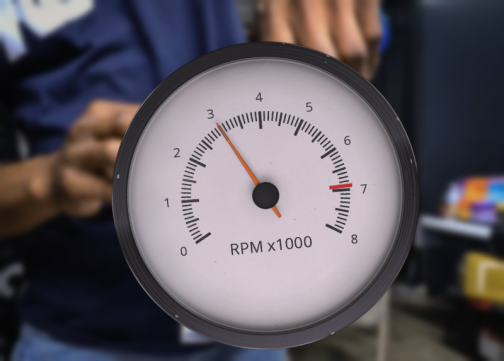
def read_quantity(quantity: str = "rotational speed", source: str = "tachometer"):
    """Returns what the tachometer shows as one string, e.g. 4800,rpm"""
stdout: 3000,rpm
